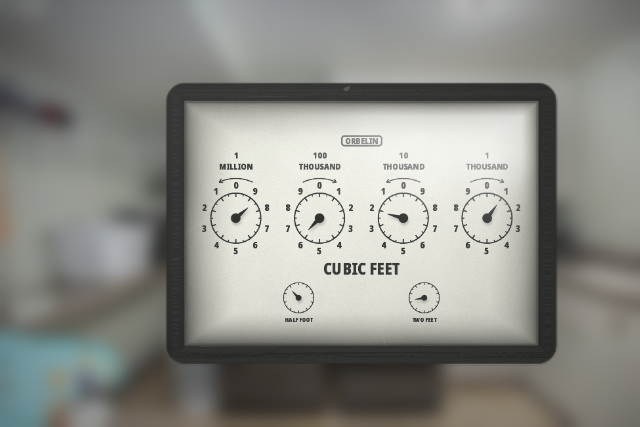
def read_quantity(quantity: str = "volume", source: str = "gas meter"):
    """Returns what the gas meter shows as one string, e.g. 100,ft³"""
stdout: 862100,ft³
